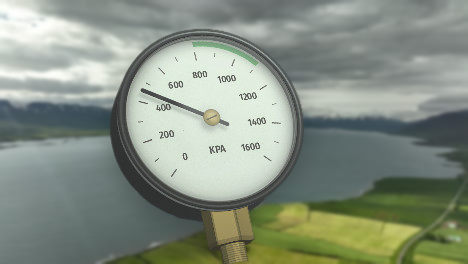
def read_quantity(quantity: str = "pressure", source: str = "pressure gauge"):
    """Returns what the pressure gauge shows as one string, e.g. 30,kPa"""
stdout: 450,kPa
